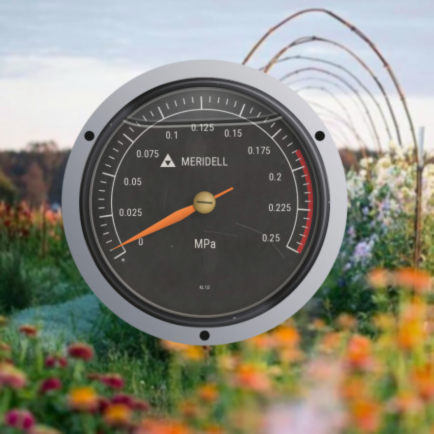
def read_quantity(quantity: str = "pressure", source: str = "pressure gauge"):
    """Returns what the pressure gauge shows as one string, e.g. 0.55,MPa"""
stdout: 0.005,MPa
